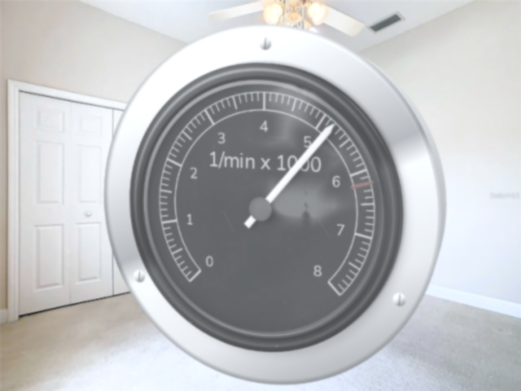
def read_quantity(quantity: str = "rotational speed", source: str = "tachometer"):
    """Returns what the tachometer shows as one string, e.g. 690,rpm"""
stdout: 5200,rpm
